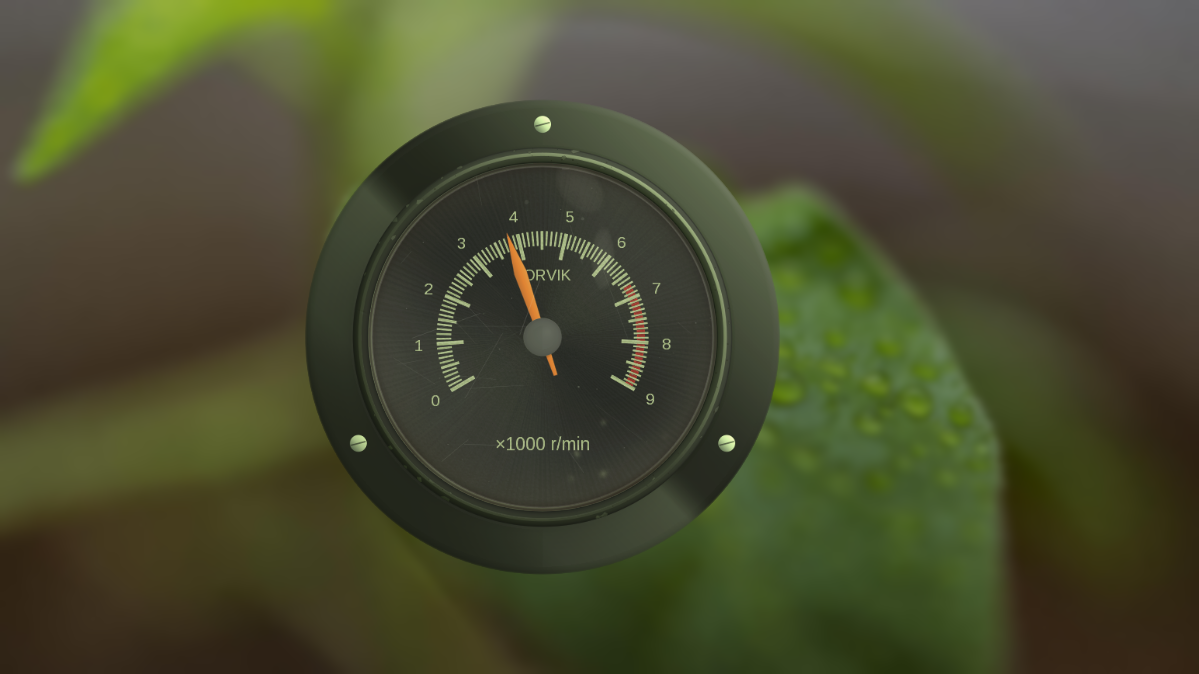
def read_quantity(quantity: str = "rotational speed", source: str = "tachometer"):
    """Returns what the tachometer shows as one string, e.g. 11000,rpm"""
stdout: 3800,rpm
